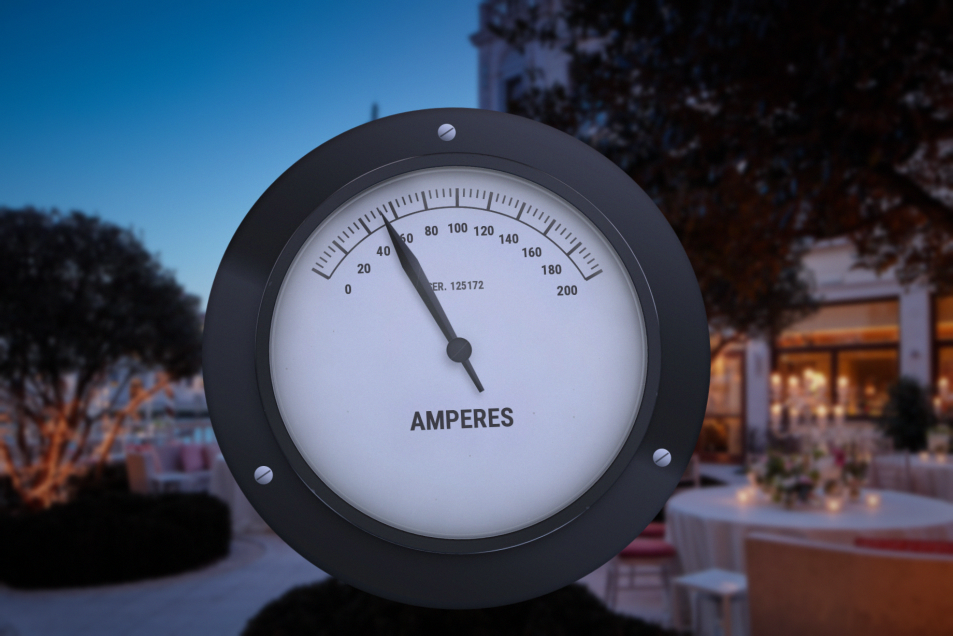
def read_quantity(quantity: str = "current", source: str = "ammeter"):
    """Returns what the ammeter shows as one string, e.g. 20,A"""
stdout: 52,A
